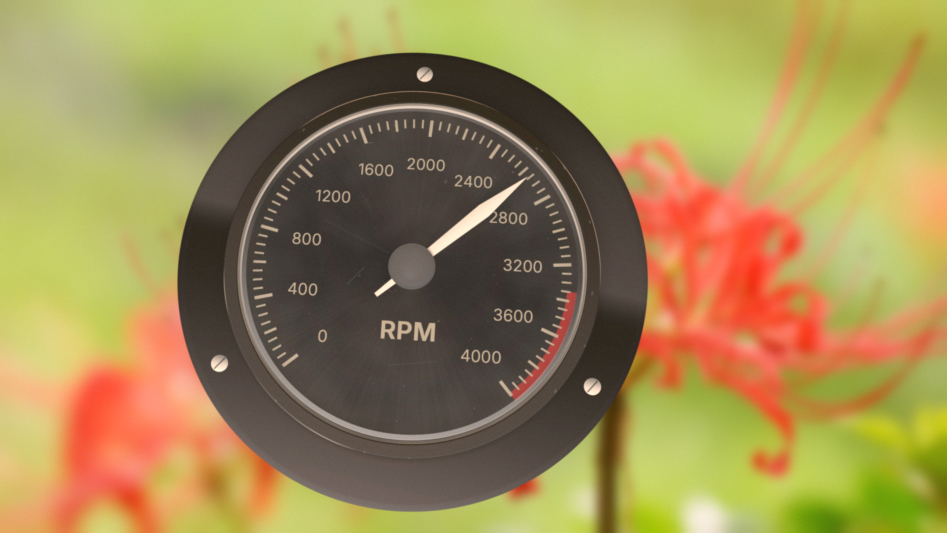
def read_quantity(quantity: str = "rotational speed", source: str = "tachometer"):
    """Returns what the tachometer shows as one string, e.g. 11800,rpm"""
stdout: 2650,rpm
